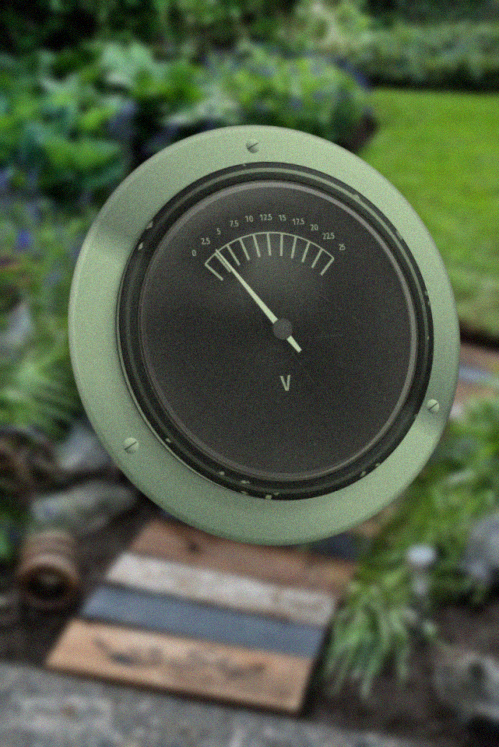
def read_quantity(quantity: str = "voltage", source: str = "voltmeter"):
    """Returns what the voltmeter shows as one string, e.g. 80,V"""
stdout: 2.5,V
